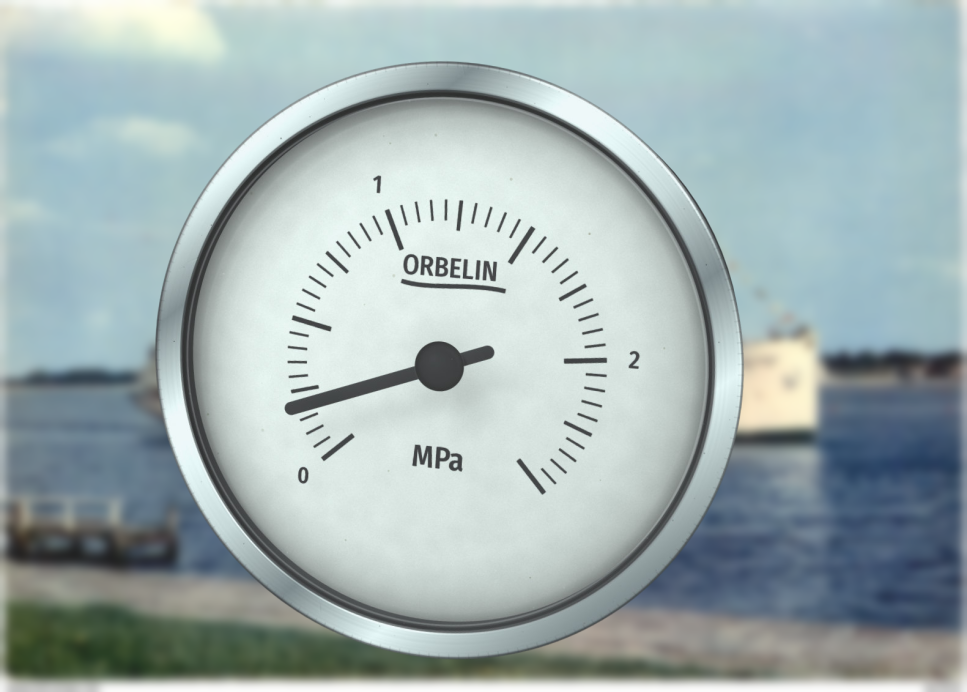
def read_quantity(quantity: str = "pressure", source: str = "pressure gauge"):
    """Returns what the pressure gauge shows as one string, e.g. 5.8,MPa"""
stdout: 0.2,MPa
